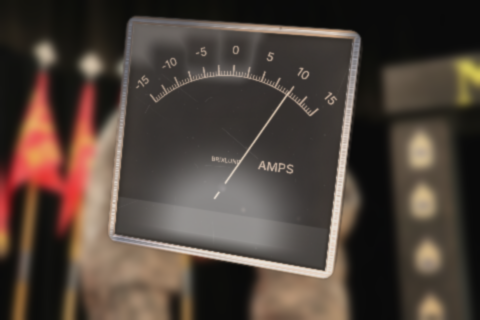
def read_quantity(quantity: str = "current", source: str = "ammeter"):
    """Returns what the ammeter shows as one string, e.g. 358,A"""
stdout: 10,A
